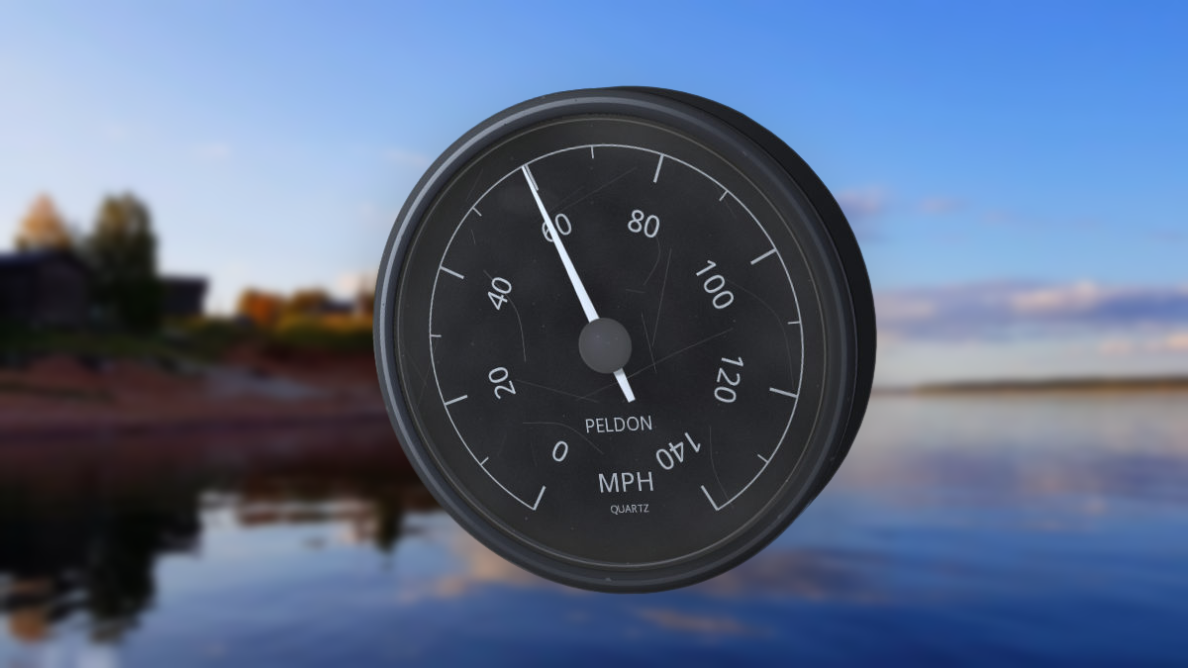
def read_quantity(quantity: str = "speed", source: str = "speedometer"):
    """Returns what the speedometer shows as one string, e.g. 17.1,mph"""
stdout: 60,mph
